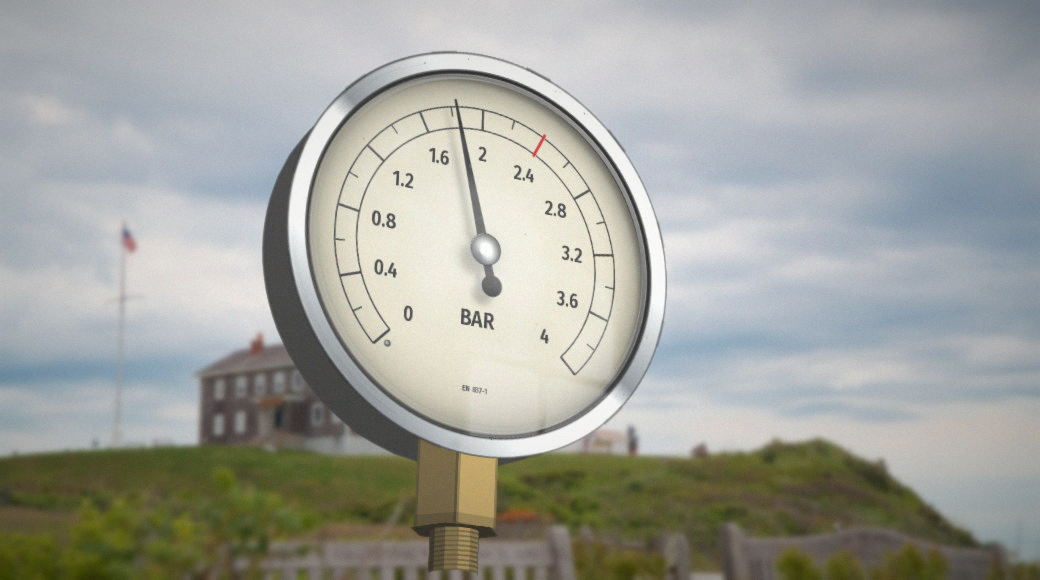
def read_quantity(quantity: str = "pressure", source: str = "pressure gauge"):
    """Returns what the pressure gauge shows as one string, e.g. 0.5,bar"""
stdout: 1.8,bar
